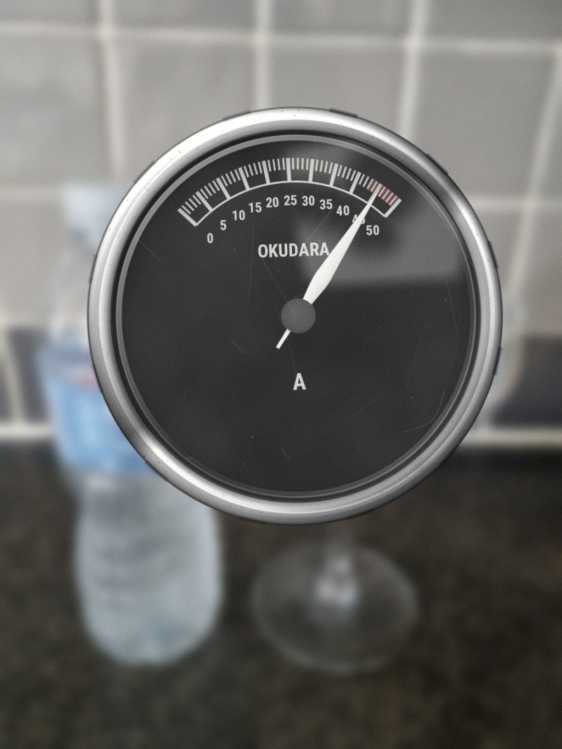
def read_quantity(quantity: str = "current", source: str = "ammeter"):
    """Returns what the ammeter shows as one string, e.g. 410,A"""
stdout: 45,A
